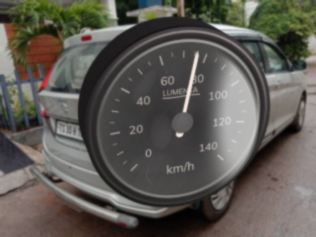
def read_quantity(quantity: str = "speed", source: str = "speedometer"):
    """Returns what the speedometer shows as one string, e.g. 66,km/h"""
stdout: 75,km/h
